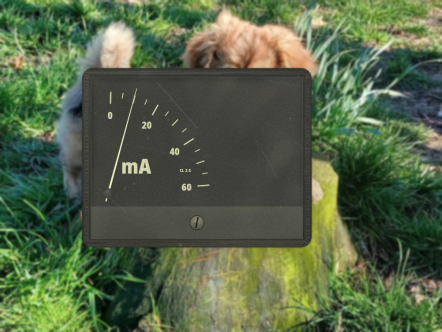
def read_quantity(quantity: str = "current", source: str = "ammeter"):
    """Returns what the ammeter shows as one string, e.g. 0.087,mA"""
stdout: 10,mA
